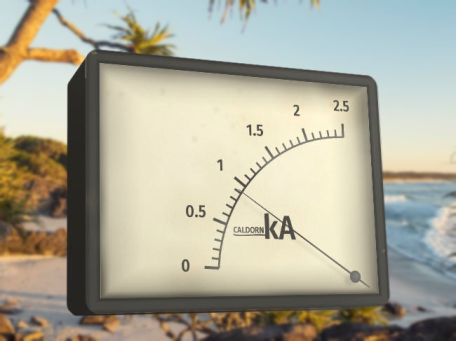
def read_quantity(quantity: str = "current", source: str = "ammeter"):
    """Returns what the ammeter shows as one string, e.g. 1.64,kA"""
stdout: 0.9,kA
